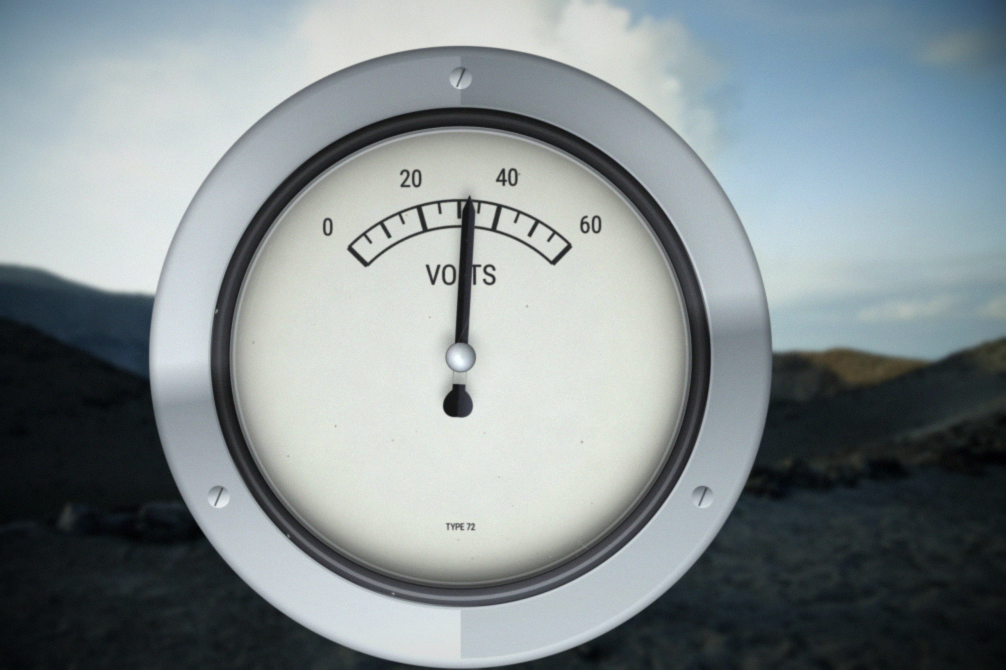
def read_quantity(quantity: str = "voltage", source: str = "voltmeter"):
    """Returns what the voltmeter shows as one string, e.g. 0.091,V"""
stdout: 32.5,V
